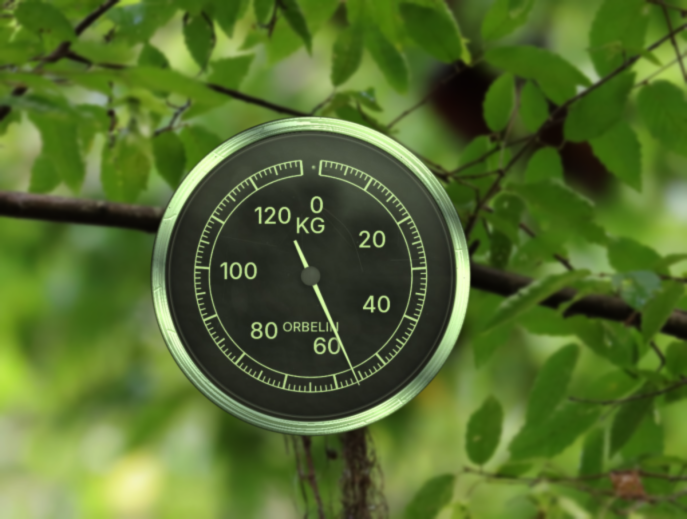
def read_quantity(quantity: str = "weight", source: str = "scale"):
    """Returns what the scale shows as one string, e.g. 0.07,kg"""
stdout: 56,kg
